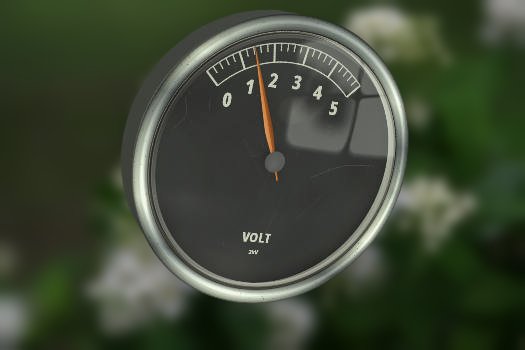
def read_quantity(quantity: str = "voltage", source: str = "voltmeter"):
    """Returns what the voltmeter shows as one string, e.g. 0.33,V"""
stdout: 1.4,V
